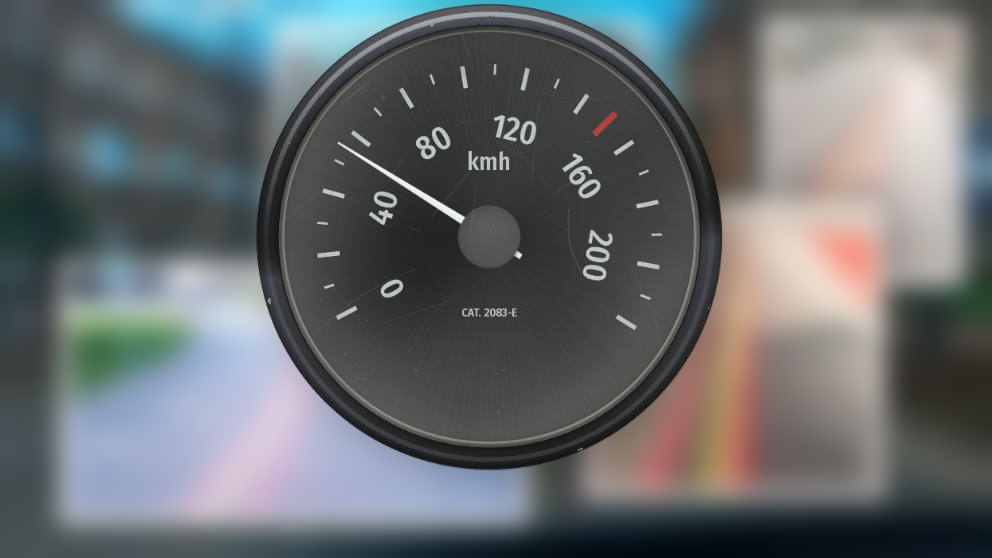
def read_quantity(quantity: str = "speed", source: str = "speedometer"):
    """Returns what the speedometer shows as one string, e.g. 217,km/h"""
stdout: 55,km/h
